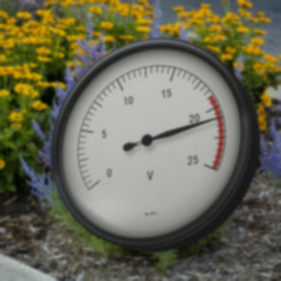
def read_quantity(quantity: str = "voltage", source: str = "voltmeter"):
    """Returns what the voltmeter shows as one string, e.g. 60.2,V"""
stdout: 21,V
